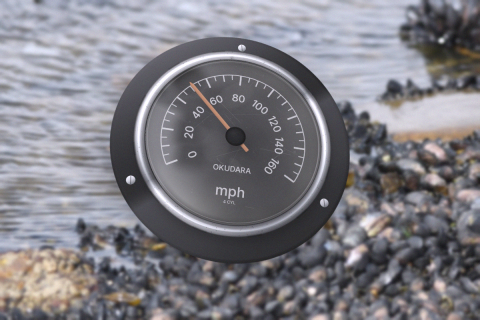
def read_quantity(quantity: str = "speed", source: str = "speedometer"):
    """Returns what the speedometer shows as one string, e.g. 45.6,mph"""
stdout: 50,mph
